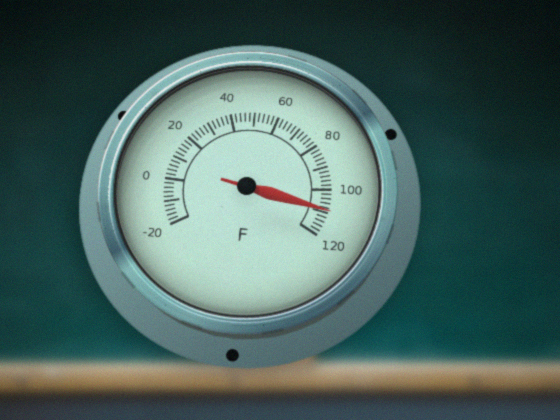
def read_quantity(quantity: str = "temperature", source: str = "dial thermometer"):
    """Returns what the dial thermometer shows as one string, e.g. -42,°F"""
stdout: 110,°F
